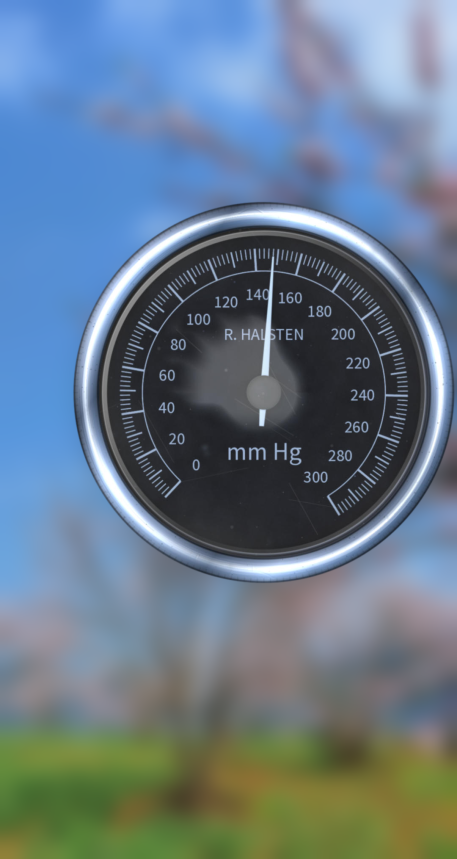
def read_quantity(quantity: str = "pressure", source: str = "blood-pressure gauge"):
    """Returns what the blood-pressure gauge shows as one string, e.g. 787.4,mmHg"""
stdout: 148,mmHg
